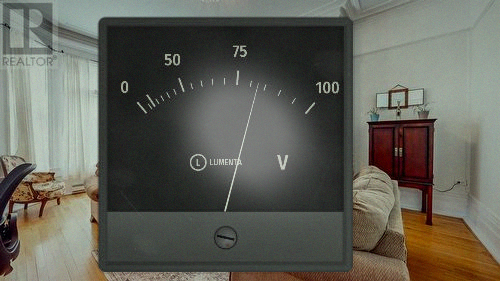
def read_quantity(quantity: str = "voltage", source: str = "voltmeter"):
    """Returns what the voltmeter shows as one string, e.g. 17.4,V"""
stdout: 82.5,V
